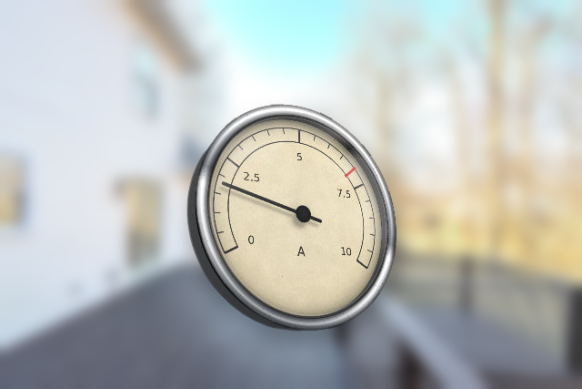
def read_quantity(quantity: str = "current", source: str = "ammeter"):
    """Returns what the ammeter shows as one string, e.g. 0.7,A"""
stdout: 1.75,A
